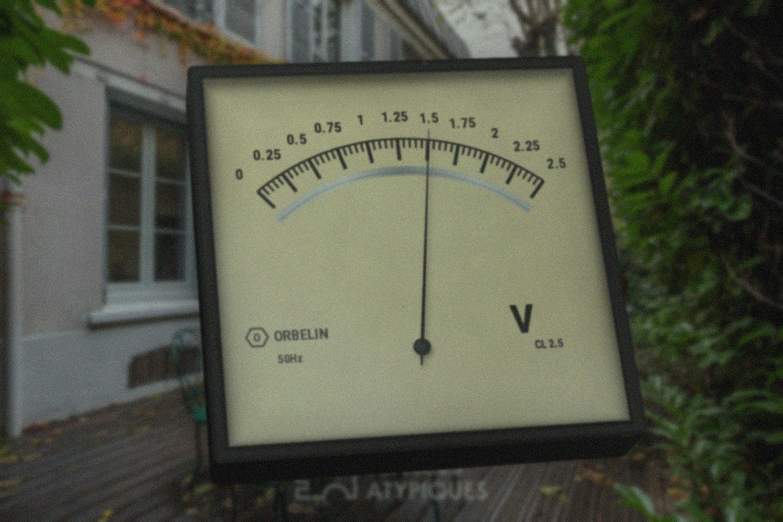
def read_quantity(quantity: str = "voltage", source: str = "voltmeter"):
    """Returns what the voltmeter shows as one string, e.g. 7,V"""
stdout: 1.5,V
